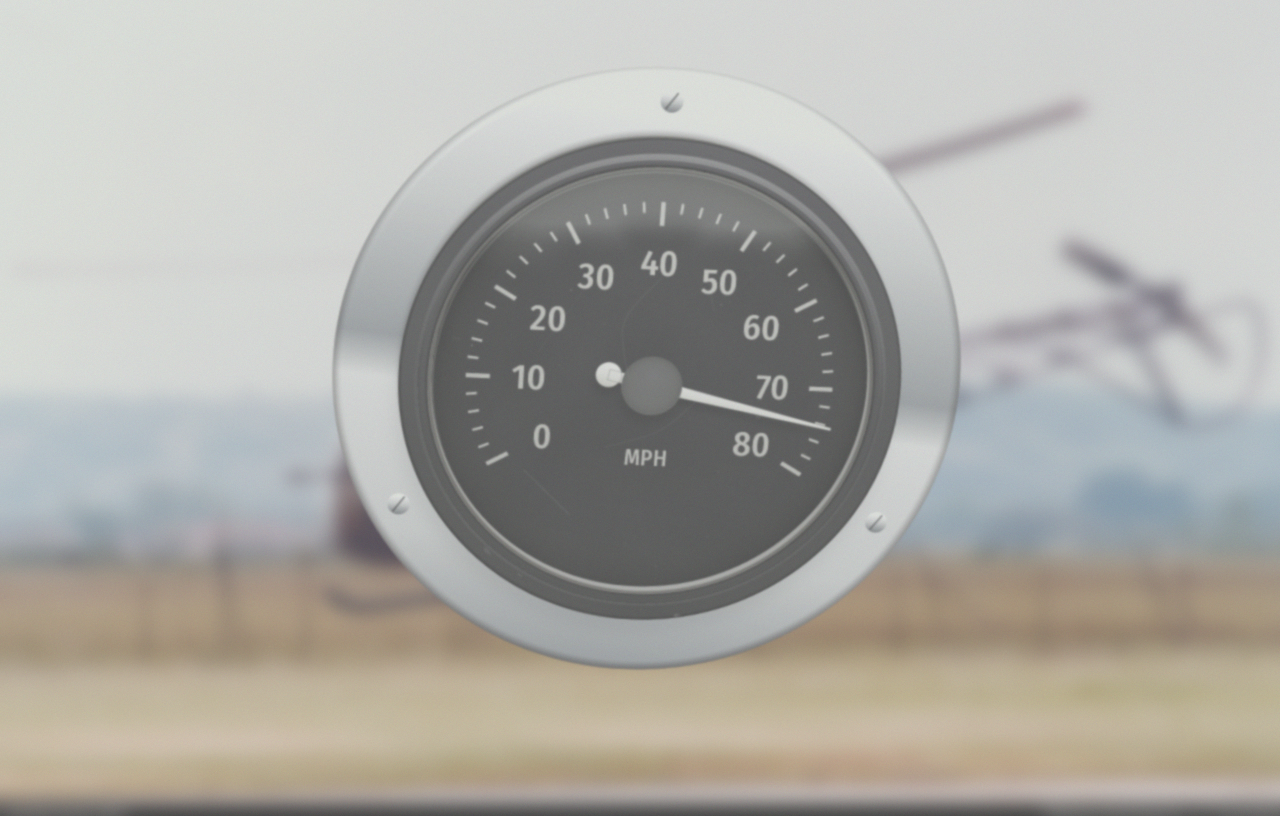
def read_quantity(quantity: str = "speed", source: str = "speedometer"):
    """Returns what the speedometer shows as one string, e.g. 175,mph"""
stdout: 74,mph
